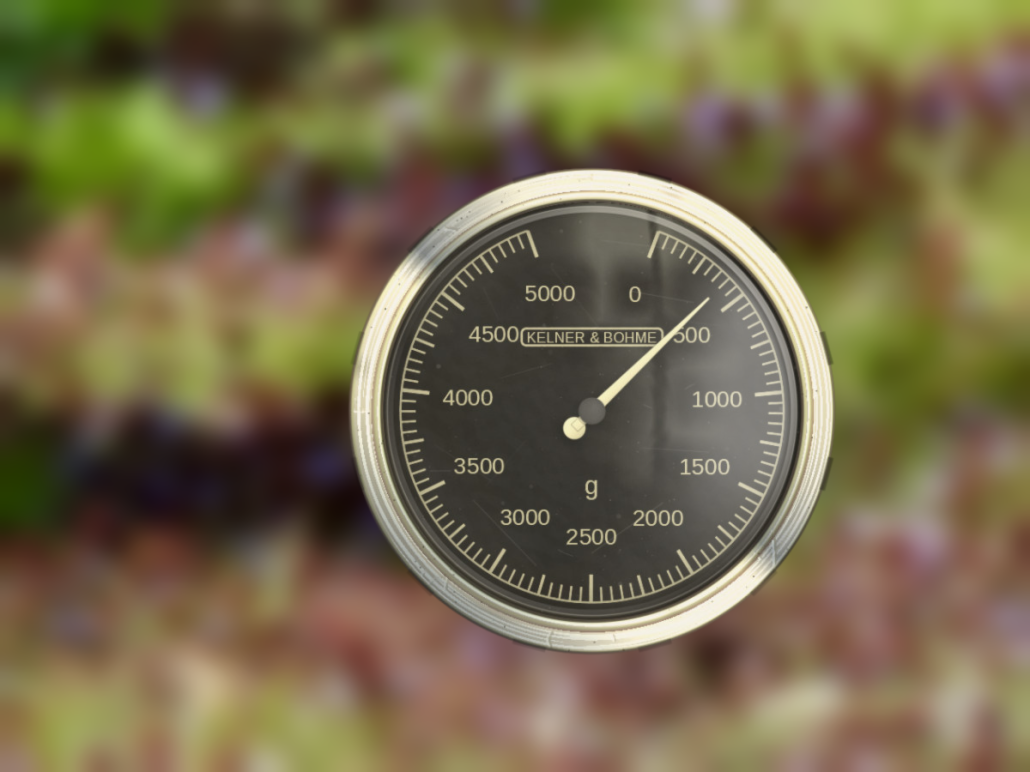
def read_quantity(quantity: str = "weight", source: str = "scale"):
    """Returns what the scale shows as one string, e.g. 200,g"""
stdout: 400,g
